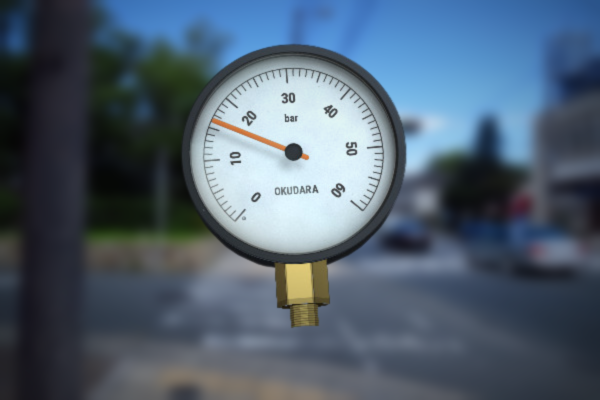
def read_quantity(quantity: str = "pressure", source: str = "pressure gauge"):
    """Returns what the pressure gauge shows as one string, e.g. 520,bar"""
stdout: 16,bar
